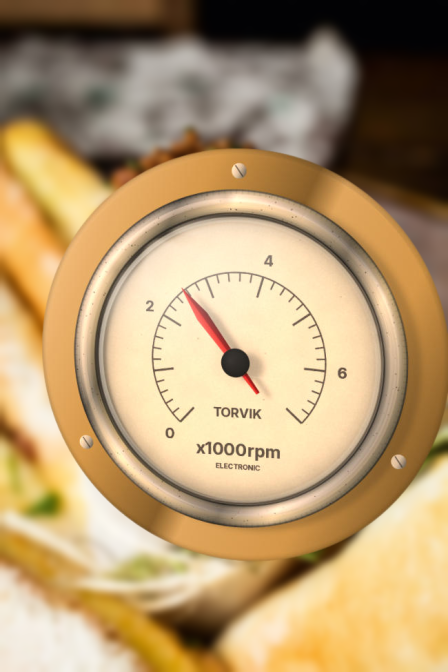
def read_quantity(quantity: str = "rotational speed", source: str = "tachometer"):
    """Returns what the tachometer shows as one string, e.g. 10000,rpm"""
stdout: 2600,rpm
